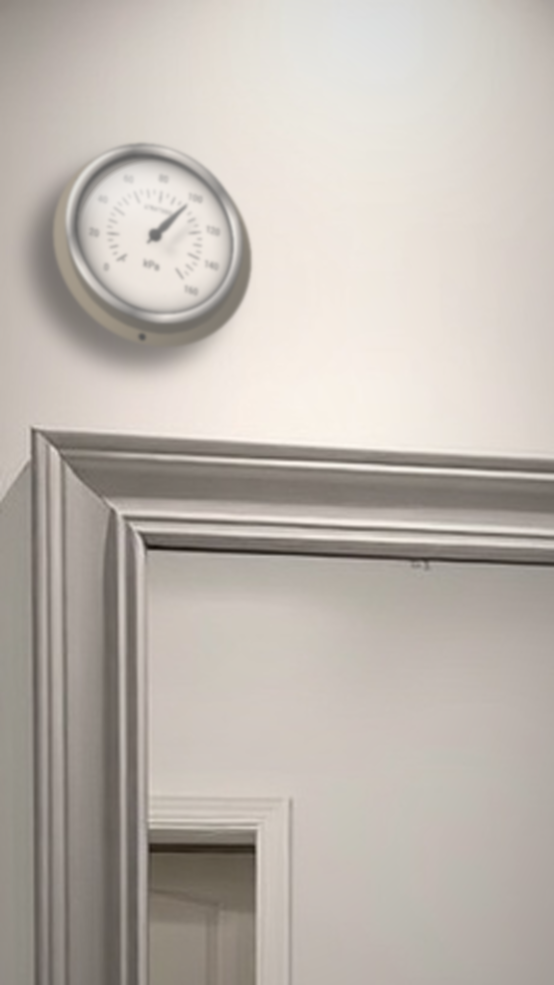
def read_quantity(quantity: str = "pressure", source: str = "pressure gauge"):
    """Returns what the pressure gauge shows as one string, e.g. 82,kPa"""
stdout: 100,kPa
